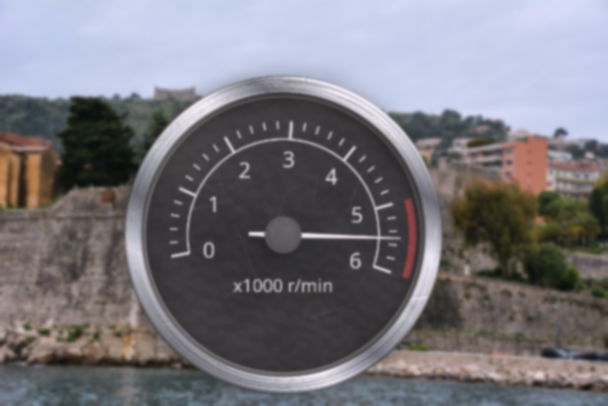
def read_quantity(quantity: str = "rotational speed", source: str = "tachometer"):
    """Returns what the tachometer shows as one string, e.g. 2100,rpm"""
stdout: 5500,rpm
